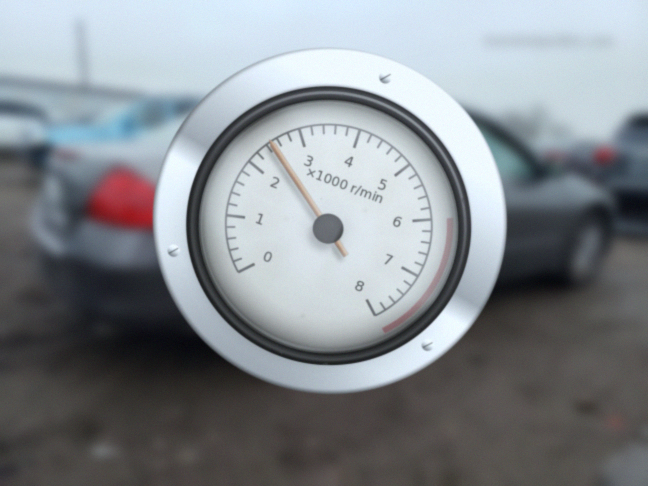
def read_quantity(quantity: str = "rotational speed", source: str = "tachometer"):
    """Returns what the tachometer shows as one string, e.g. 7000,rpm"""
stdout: 2500,rpm
